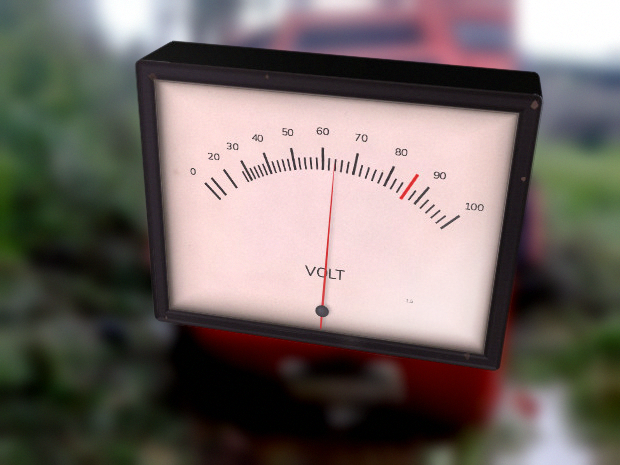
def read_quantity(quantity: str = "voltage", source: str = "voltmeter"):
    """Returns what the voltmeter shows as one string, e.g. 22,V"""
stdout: 64,V
